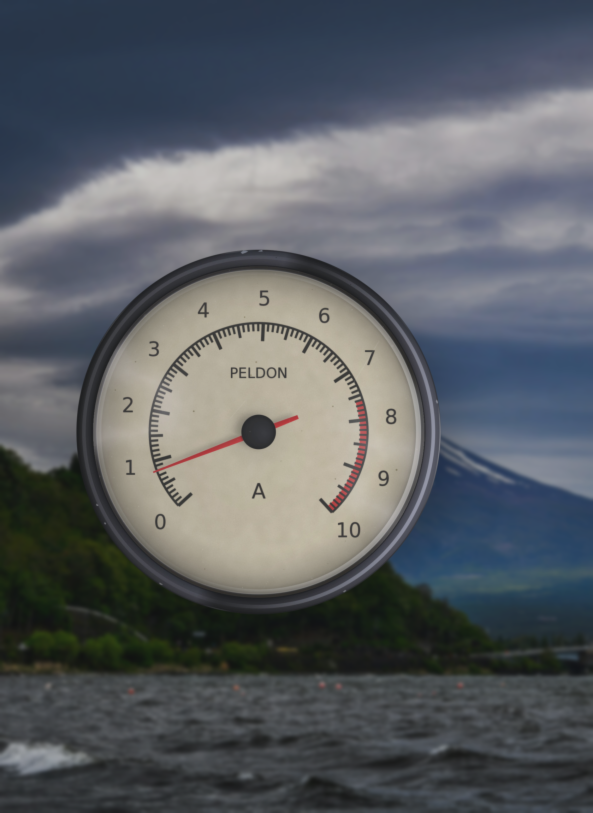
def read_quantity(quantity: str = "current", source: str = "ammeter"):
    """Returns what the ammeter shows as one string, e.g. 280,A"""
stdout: 0.8,A
